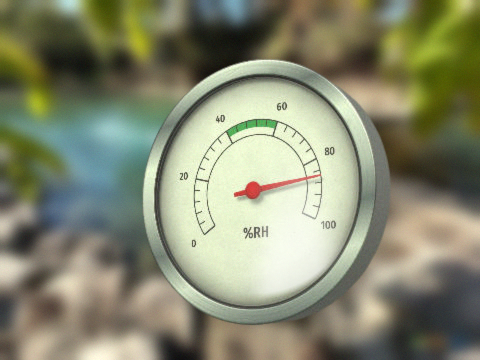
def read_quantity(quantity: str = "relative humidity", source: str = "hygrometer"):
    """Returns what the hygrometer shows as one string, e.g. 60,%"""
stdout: 86,%
